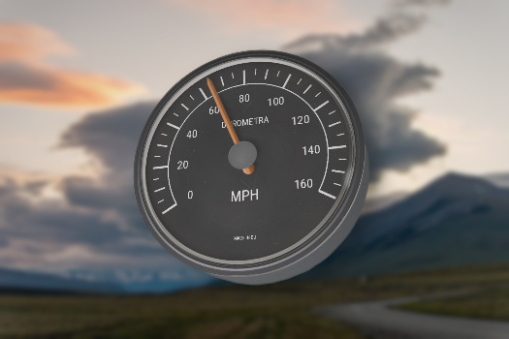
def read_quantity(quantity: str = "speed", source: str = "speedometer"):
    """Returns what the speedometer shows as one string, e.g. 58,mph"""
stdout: 65,mph
